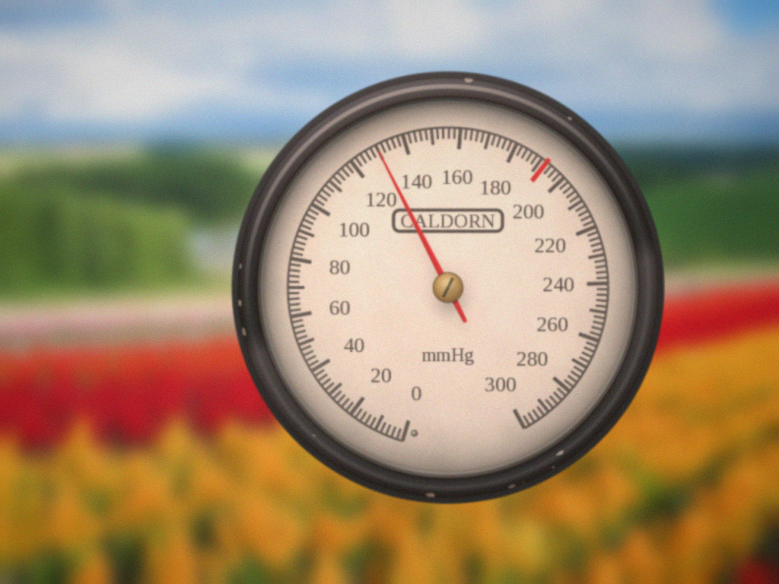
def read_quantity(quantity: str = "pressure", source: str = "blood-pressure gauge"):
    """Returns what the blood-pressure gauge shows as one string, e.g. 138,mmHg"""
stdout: 130,mmHg
